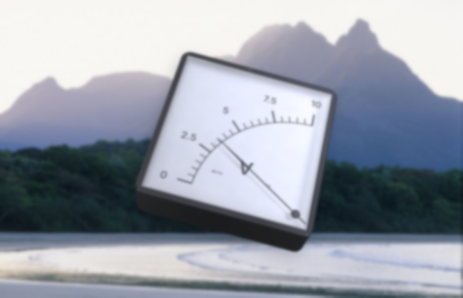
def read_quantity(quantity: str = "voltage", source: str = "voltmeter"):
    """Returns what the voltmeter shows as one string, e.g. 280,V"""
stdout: 3.5,V
